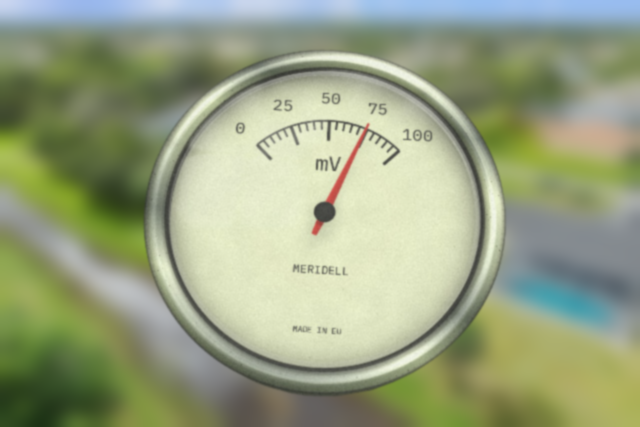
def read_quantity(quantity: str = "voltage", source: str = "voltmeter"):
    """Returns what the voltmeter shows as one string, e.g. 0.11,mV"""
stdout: 75,mV
